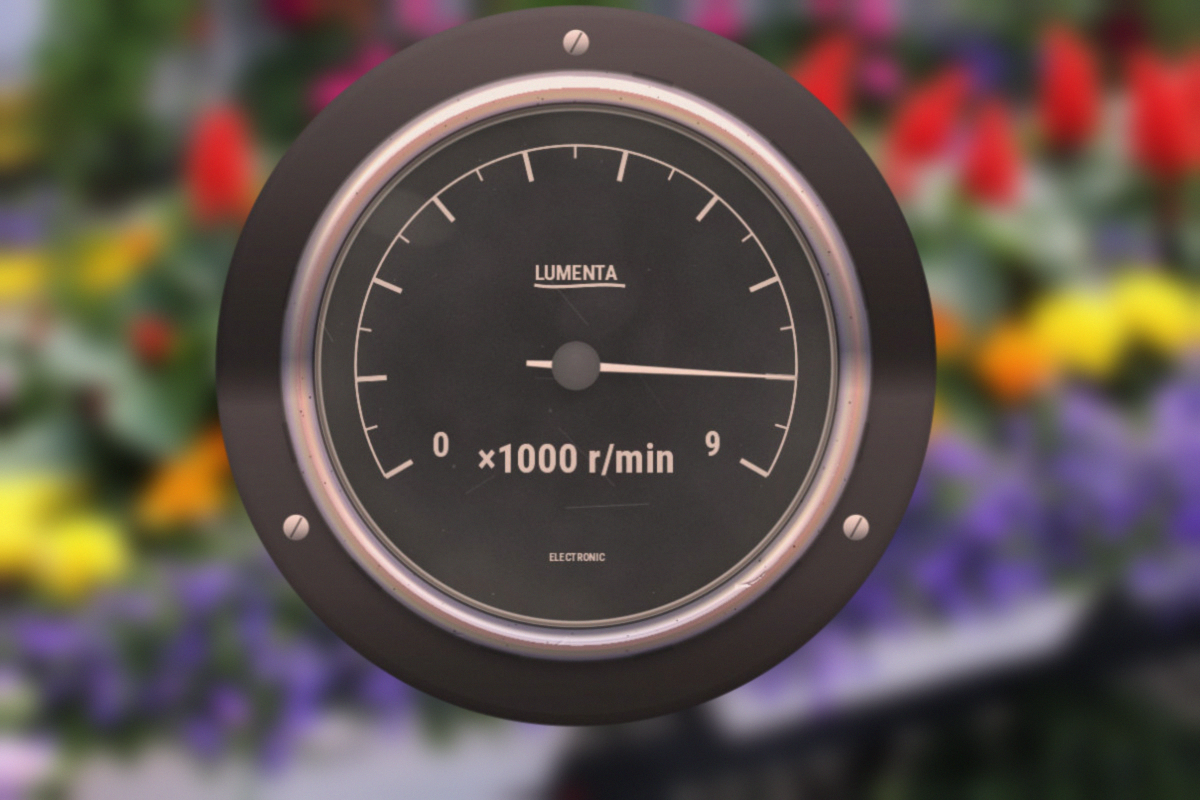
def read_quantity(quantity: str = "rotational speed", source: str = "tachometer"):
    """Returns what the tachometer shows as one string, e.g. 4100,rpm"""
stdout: 8000,rpm
